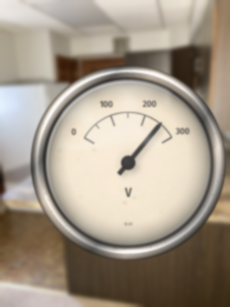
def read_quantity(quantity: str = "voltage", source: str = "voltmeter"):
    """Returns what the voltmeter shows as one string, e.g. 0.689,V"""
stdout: 250,V
